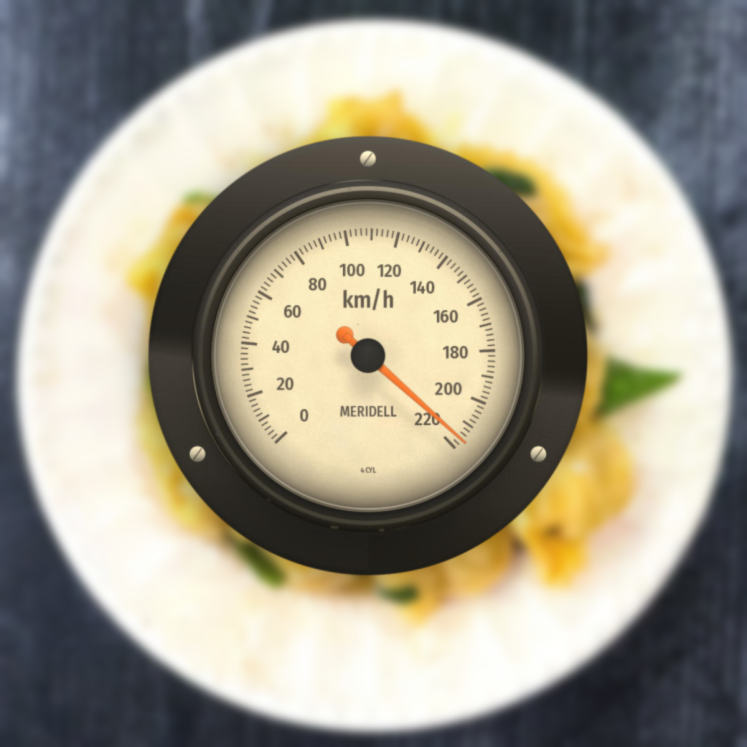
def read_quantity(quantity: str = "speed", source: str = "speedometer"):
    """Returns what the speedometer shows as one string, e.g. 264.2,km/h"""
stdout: 216,km/h
